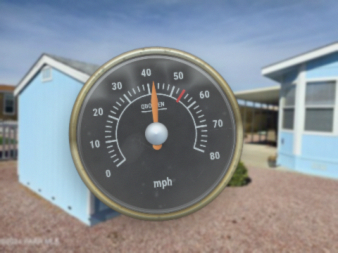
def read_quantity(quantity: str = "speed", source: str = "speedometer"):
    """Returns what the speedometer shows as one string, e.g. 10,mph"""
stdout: 42,mph
